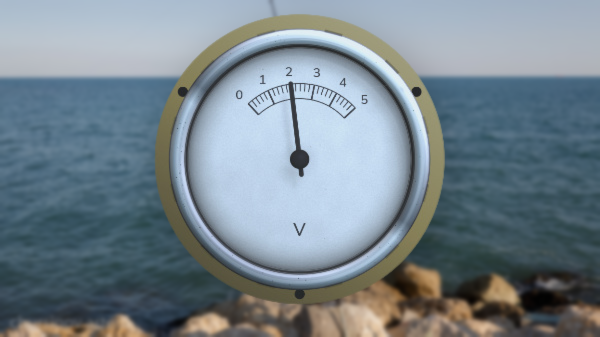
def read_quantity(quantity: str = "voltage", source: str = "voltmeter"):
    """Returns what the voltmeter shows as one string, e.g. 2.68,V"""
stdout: 2,V
